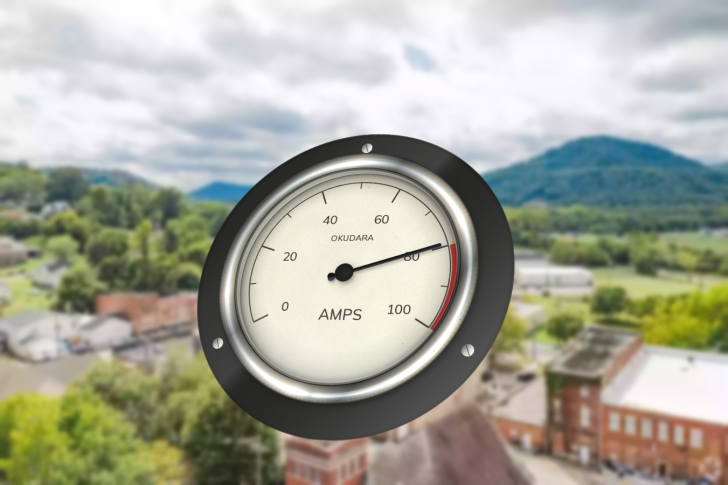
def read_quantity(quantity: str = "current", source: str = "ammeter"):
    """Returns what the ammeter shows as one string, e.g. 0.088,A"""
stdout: 80,A
